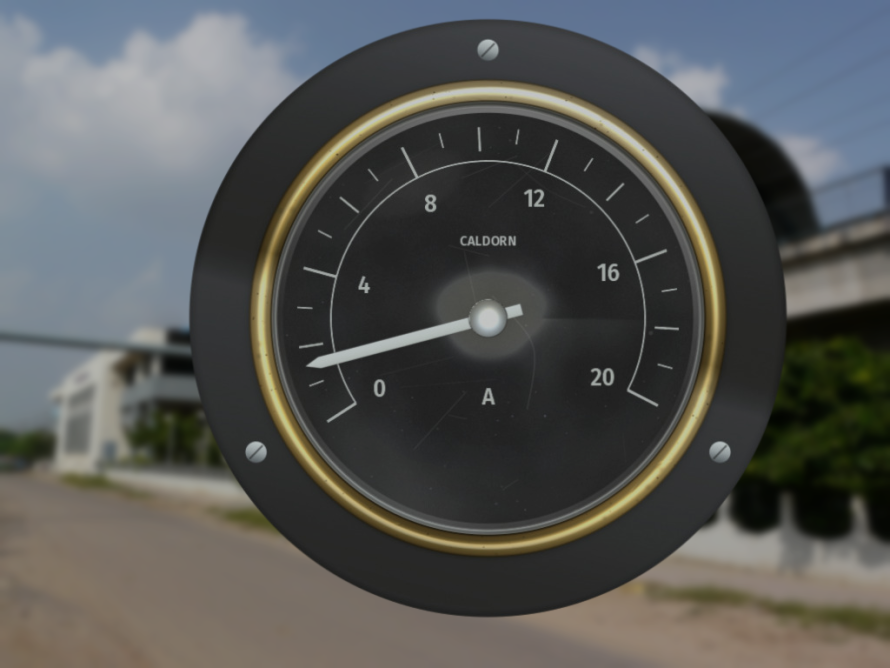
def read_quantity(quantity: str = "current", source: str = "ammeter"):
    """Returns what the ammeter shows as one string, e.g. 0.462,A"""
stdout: 1.5,A
